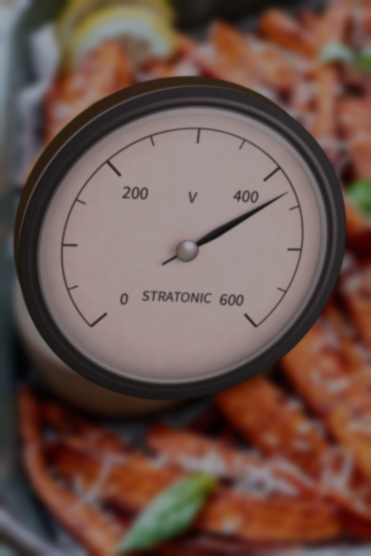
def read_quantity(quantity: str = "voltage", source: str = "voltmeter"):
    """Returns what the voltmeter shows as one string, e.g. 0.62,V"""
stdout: 425,V
